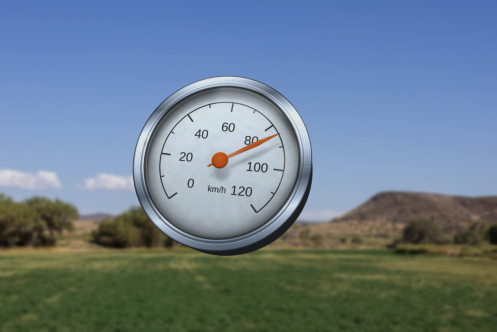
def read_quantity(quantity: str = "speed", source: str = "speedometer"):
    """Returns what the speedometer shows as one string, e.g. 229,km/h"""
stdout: 85,km/h
